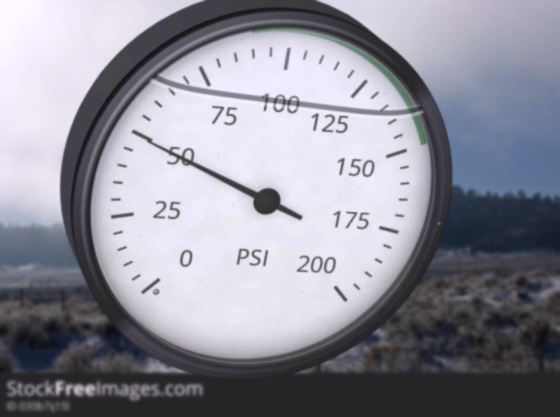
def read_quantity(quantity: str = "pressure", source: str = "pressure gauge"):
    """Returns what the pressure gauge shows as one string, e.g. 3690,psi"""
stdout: 50,psi
